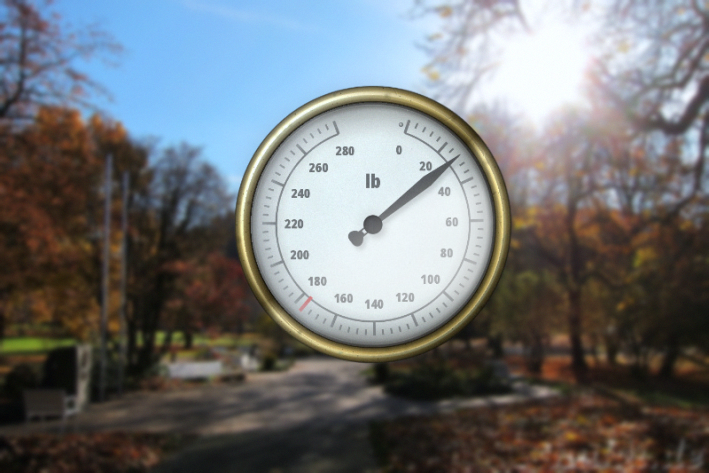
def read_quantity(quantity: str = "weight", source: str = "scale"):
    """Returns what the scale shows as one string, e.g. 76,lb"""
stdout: 28,lb
